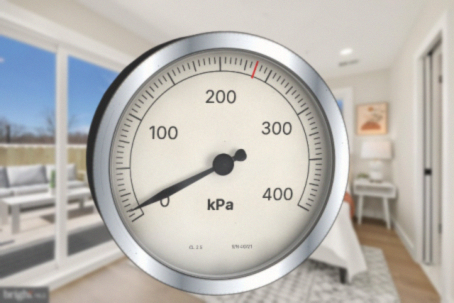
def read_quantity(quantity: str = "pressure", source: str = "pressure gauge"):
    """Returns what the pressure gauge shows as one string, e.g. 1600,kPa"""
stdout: 10,kPa
